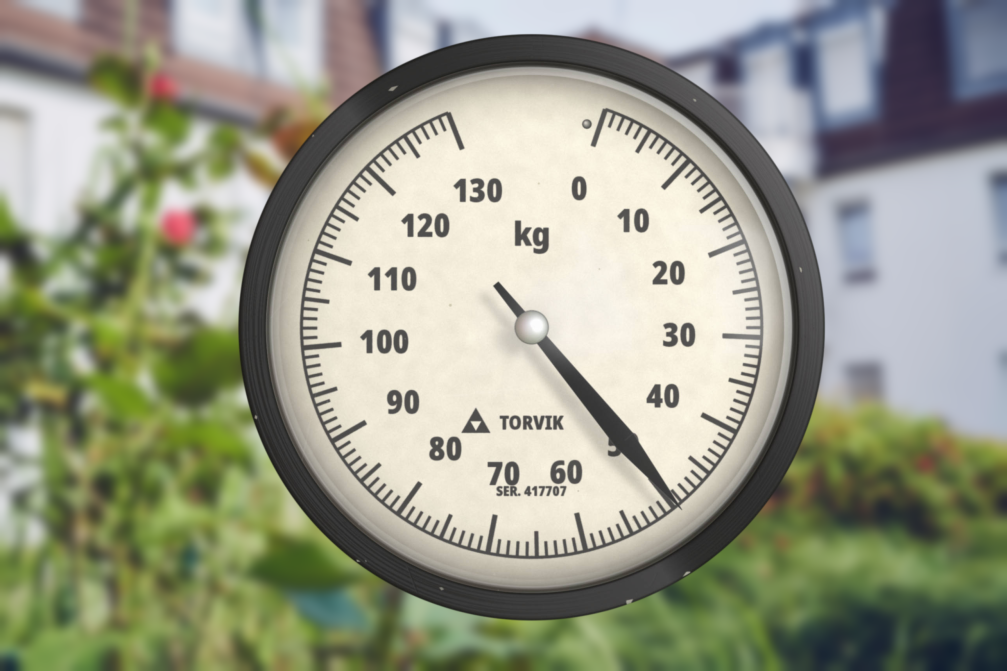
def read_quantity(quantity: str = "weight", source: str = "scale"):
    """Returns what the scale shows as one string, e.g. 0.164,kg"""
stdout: 49.5,kg
